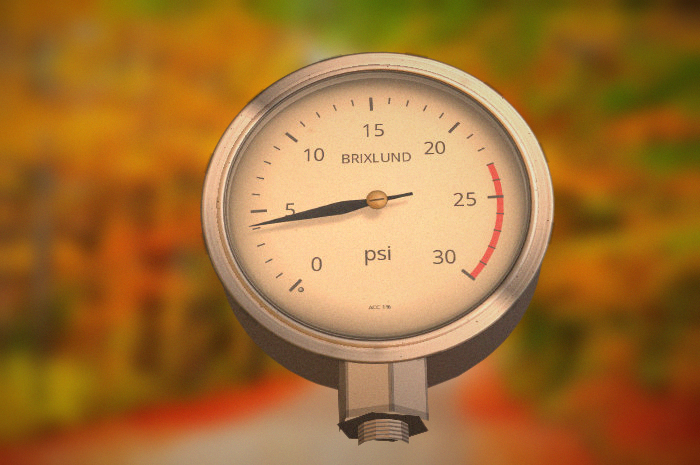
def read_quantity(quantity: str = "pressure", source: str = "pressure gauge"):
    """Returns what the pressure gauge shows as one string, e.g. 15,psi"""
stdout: 4,psi
